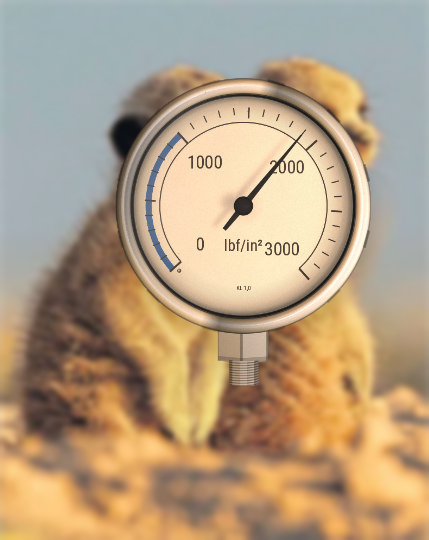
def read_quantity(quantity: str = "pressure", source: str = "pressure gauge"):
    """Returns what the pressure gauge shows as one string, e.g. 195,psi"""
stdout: 1900,psi
